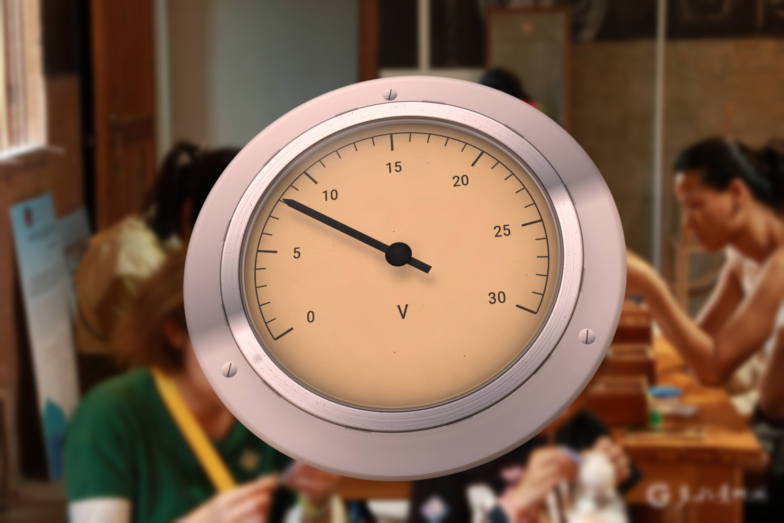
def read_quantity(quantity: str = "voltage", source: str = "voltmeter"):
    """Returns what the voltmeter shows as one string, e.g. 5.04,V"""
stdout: 8,V
